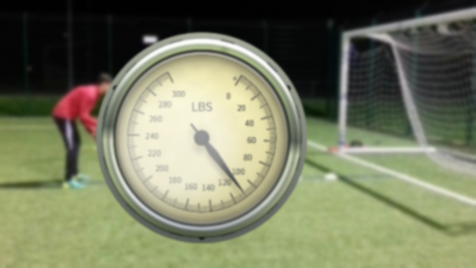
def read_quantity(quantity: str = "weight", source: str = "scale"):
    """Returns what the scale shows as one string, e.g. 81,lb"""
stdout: 110,lb
